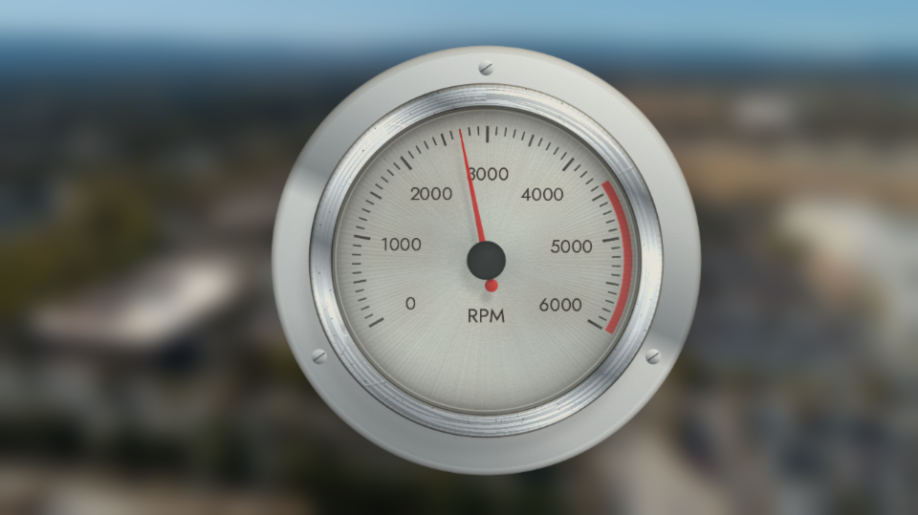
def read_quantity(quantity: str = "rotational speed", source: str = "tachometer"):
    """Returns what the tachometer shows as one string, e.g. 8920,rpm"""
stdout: 2700,rpm
